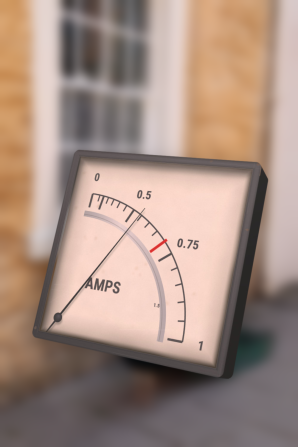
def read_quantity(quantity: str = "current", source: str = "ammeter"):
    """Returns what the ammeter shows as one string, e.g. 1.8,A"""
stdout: 0.55,A
